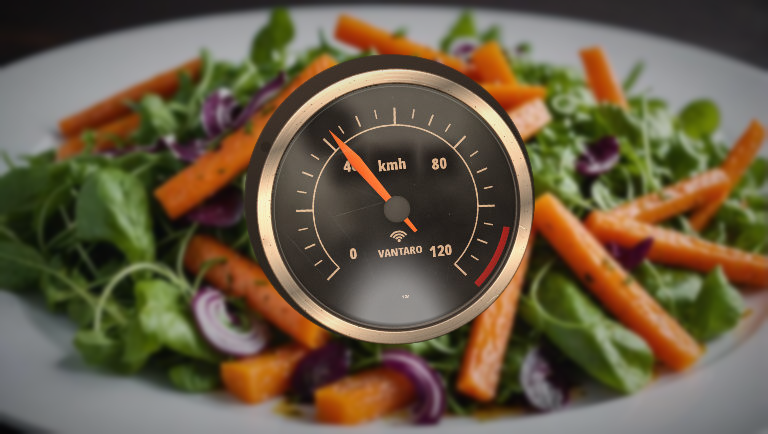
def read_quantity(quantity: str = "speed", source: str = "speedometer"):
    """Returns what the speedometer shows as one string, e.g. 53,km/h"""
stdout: 42.5,km/h
